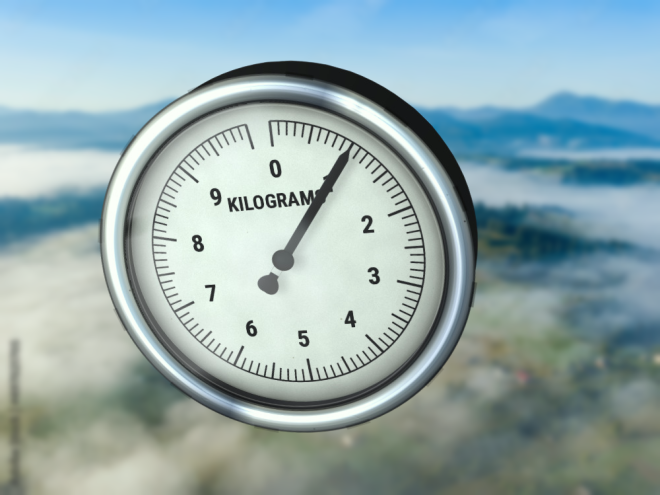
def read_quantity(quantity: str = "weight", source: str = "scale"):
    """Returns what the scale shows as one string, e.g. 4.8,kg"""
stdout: 1,kg
